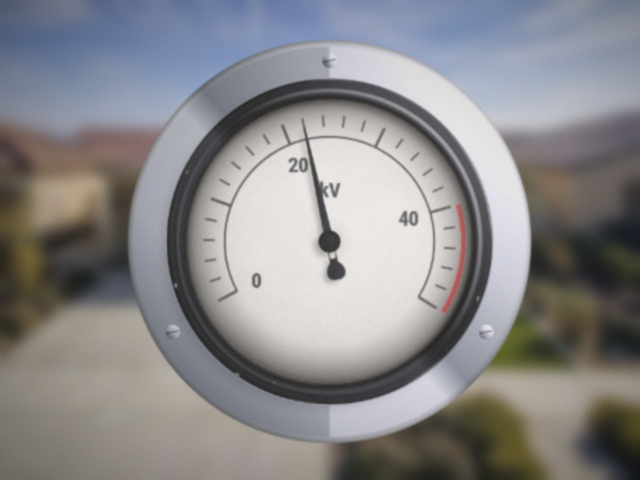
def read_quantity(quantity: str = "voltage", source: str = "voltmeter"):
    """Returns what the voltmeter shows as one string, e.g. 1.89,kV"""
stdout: 22,kV
